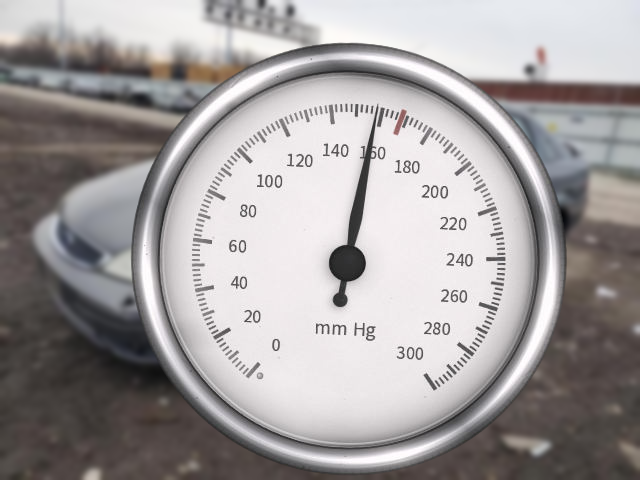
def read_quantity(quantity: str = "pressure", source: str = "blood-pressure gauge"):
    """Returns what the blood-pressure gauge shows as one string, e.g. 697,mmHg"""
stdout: 158,mmHg
